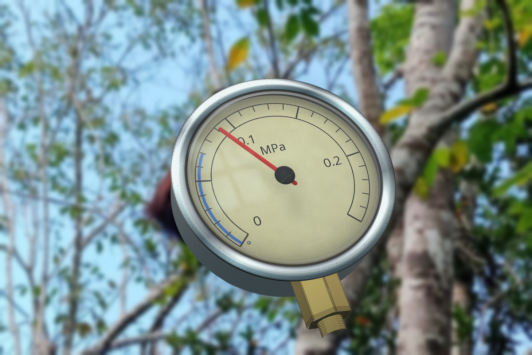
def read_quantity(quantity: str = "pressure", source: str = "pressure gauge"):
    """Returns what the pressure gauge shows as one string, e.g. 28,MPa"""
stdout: 0.09,MPa
